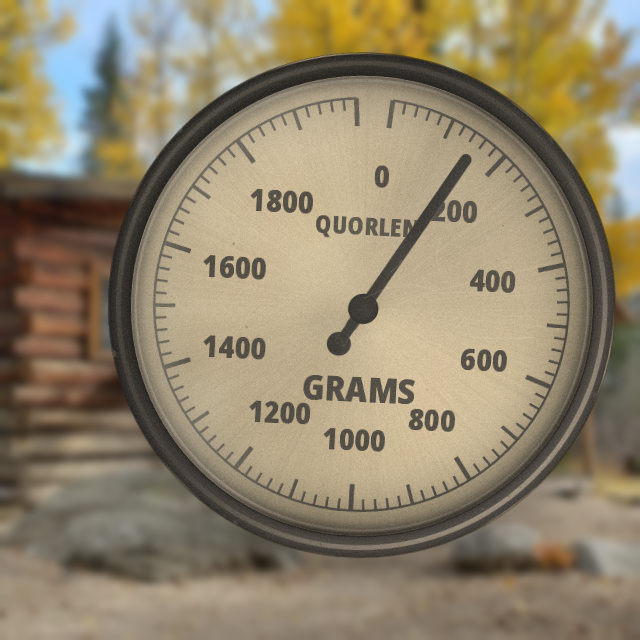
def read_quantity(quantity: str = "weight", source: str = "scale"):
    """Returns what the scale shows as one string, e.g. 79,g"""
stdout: 150,g
